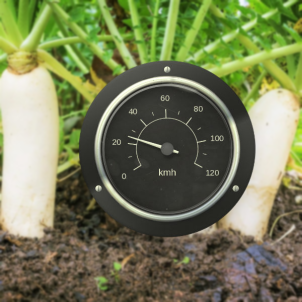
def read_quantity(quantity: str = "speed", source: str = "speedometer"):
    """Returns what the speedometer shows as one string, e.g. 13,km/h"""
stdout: 25,km/h
